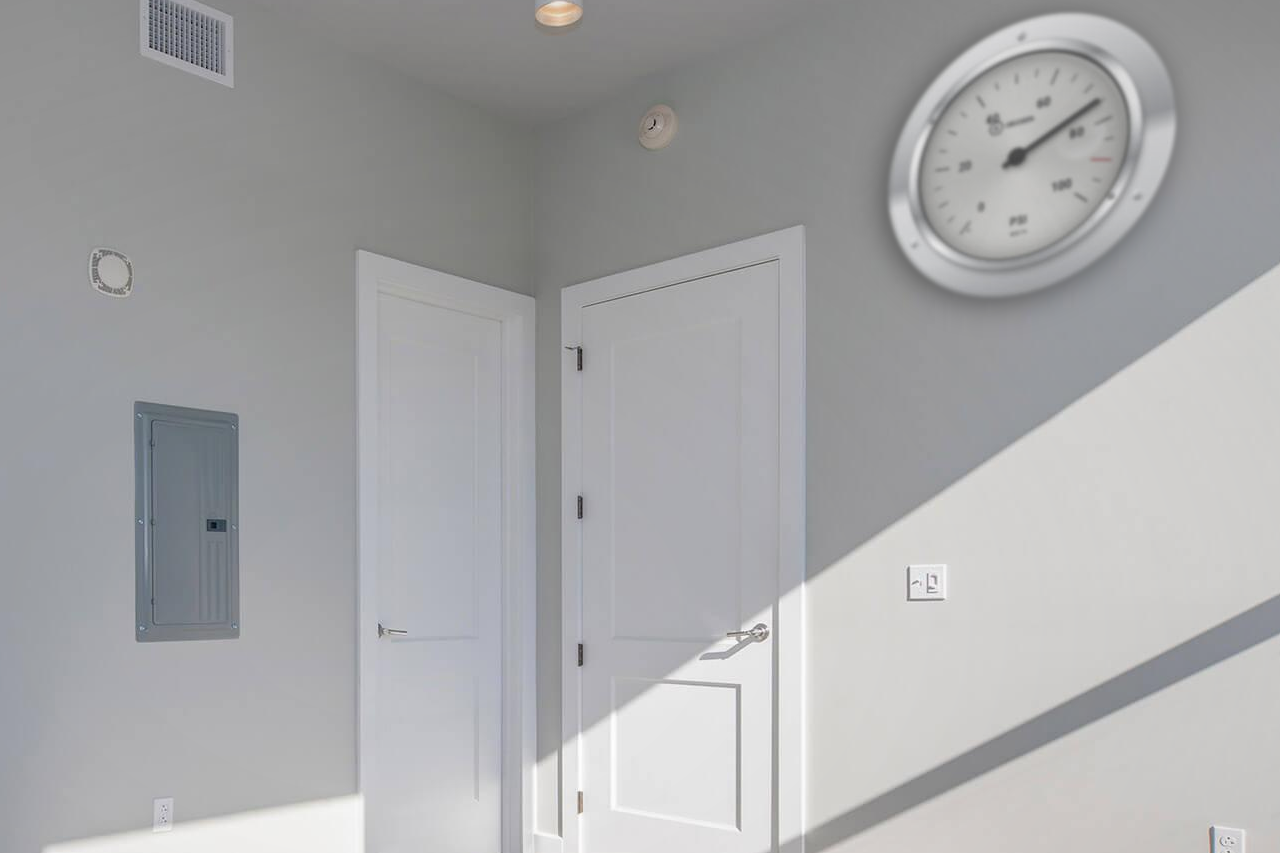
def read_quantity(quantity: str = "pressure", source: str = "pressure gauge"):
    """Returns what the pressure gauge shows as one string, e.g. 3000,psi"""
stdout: 75,psi
